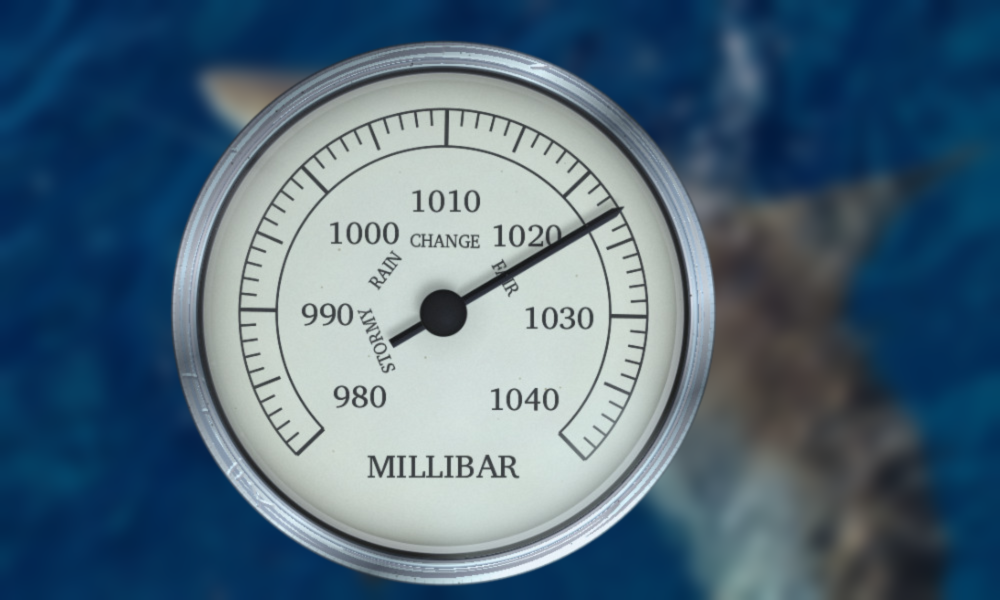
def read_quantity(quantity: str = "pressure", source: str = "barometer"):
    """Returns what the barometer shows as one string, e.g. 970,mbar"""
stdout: 1023,mbar
